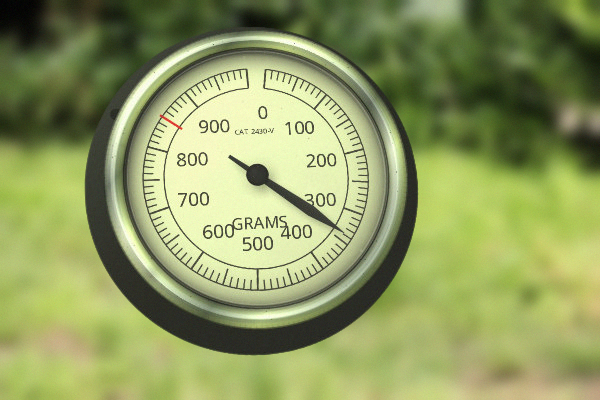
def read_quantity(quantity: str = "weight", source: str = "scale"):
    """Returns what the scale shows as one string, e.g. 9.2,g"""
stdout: 340,g
